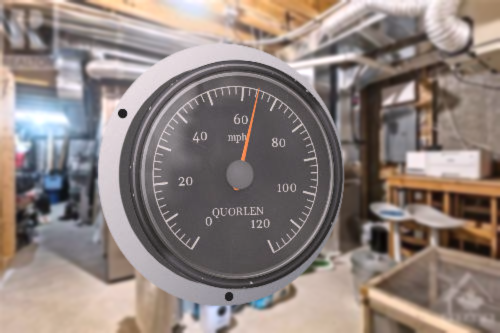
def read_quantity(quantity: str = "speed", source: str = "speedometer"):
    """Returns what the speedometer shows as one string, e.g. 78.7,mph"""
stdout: 64,mph
